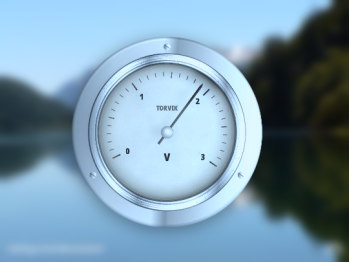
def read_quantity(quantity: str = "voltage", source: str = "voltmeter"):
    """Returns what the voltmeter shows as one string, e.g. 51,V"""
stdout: 1.9,V
